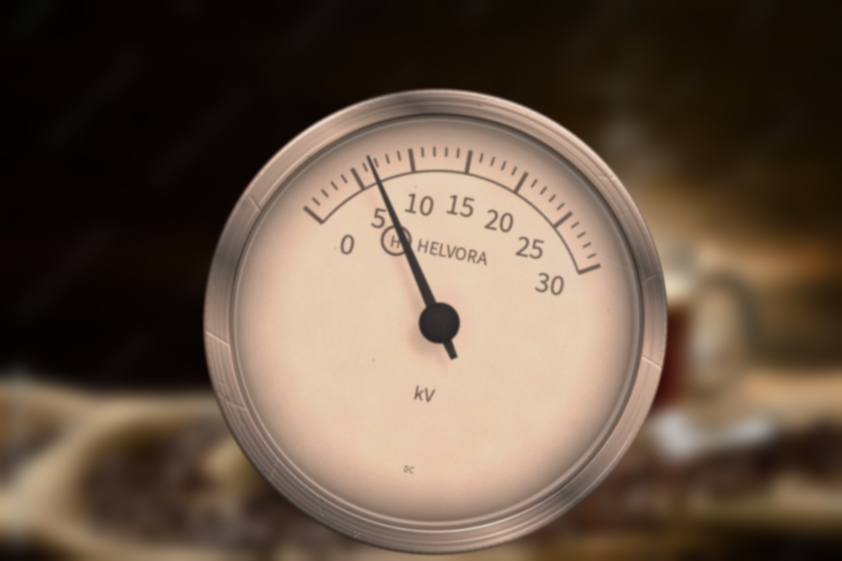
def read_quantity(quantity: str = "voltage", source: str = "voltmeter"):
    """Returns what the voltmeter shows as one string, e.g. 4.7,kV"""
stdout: 6.5,kV
